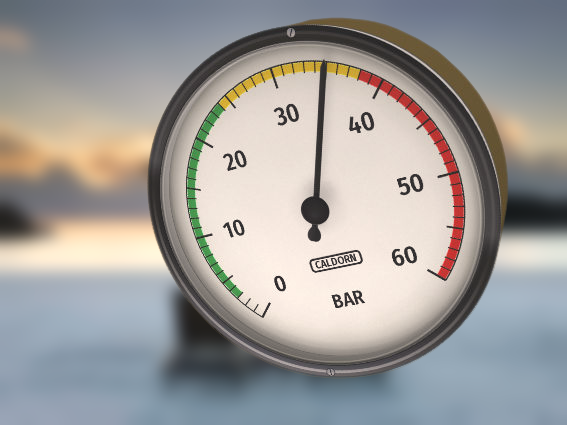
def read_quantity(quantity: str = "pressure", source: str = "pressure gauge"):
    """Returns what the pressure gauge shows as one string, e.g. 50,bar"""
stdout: 35,bar
